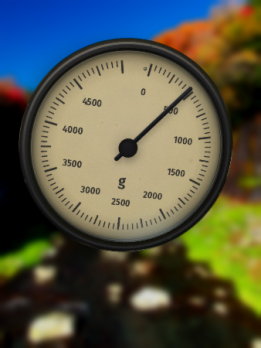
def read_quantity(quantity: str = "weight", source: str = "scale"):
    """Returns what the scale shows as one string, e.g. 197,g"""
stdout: 450,g
